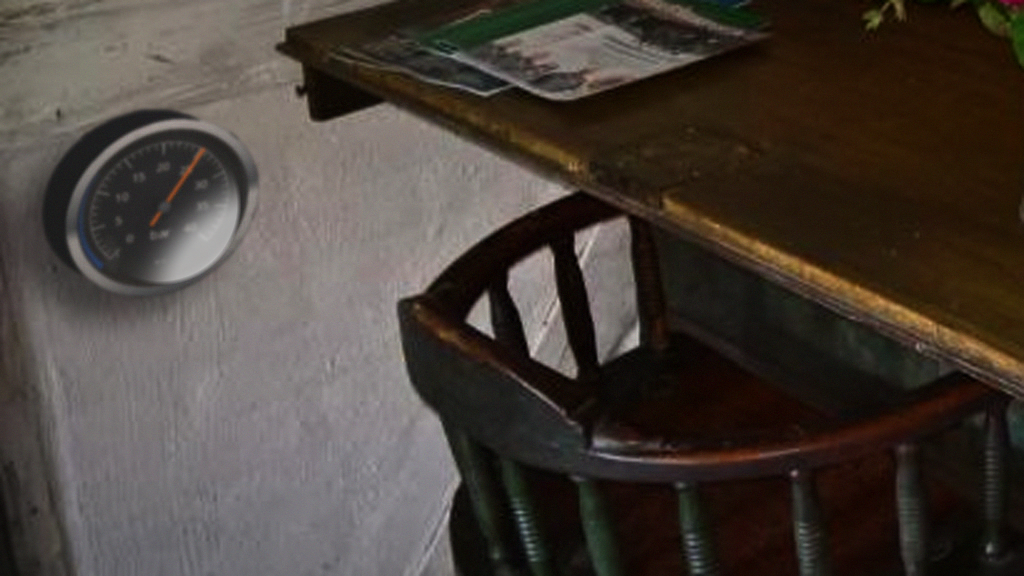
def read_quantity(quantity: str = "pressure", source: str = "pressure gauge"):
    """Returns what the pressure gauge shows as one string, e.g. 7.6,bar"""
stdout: 25,bar
